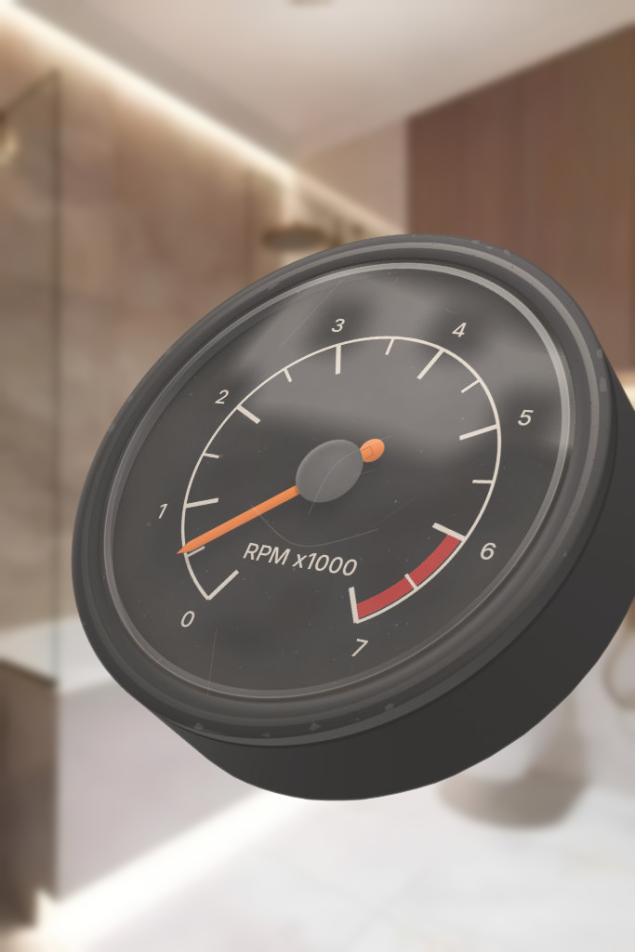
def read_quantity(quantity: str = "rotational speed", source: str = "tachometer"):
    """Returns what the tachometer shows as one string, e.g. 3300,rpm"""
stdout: 500,rpm
